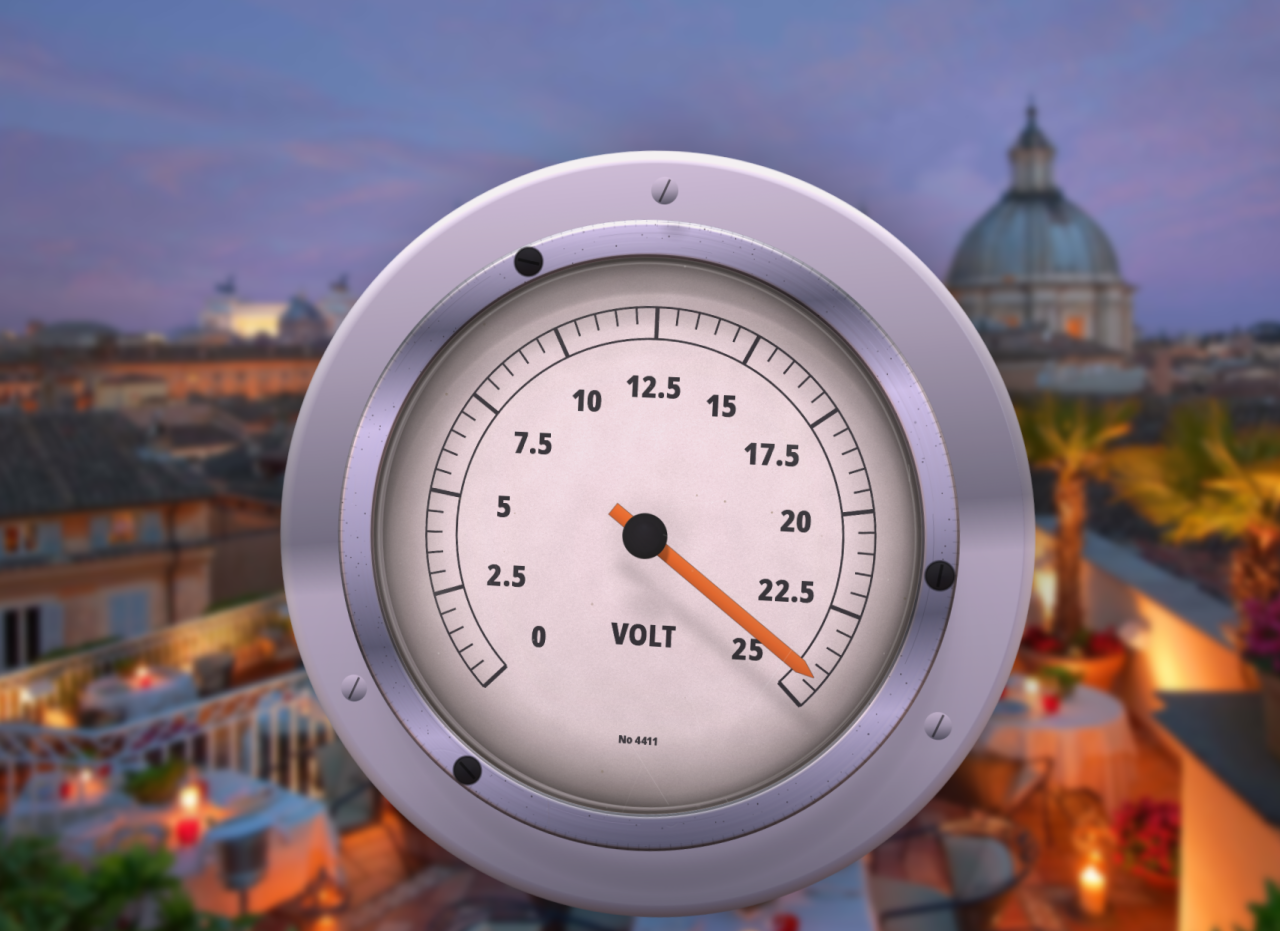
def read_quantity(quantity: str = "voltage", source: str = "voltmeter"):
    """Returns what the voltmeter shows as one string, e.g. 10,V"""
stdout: 24.25,V
